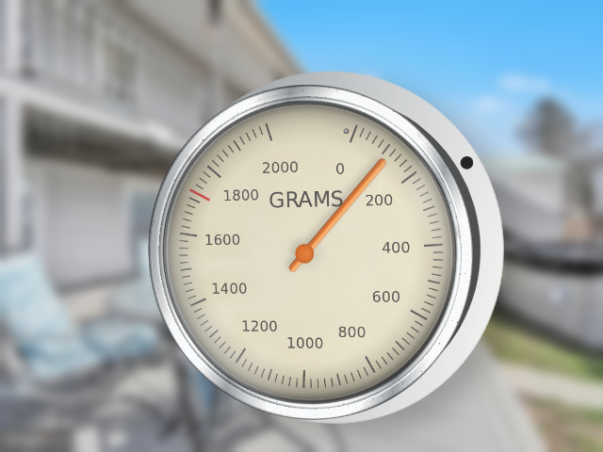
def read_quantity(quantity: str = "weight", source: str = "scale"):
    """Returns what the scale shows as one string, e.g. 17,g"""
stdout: 120,g
